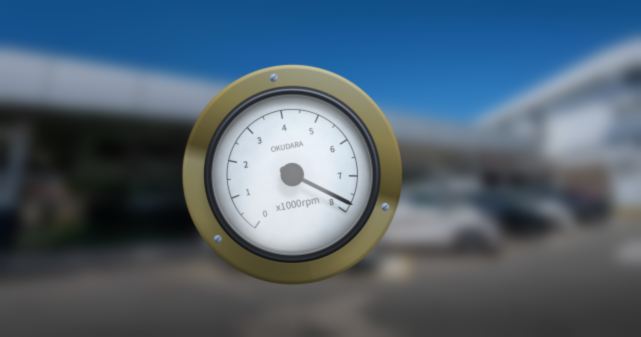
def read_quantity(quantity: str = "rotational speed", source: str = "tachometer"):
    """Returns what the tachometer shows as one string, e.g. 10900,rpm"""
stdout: 7750,rpm
